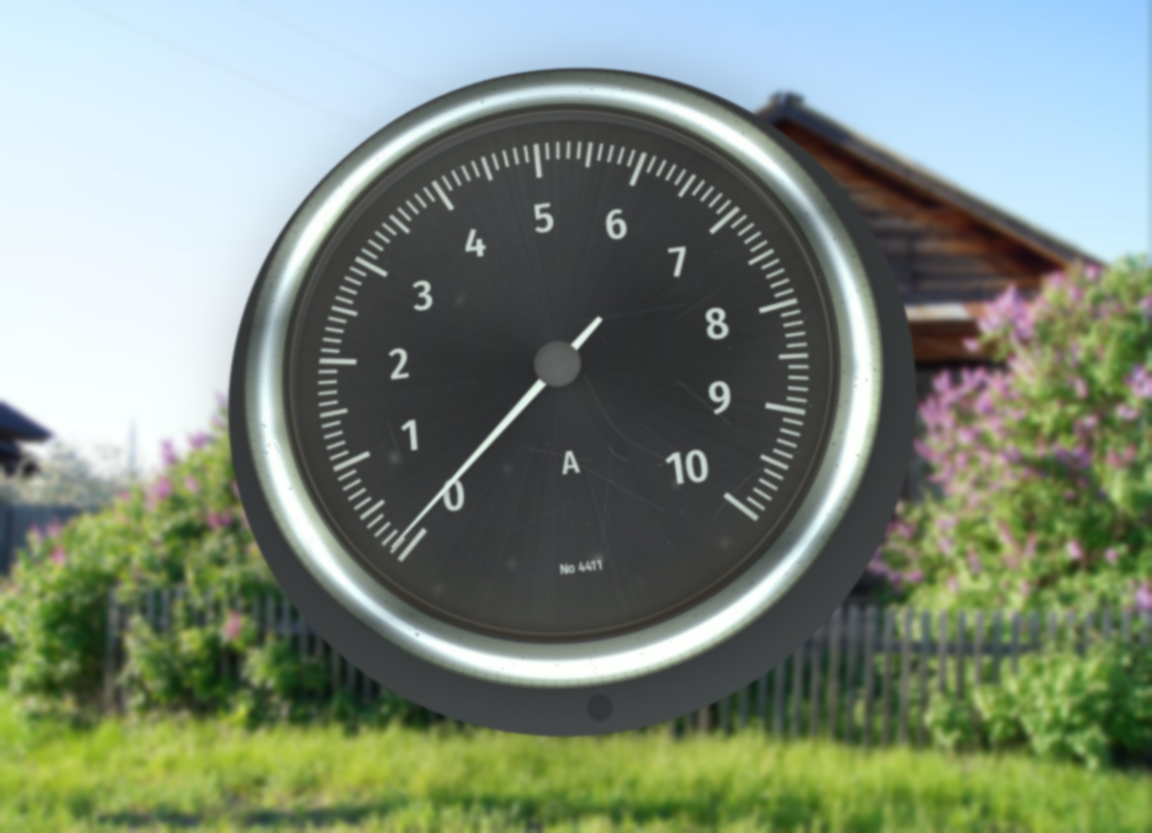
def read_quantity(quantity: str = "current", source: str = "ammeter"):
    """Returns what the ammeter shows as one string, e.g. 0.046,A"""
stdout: 0.1,A
